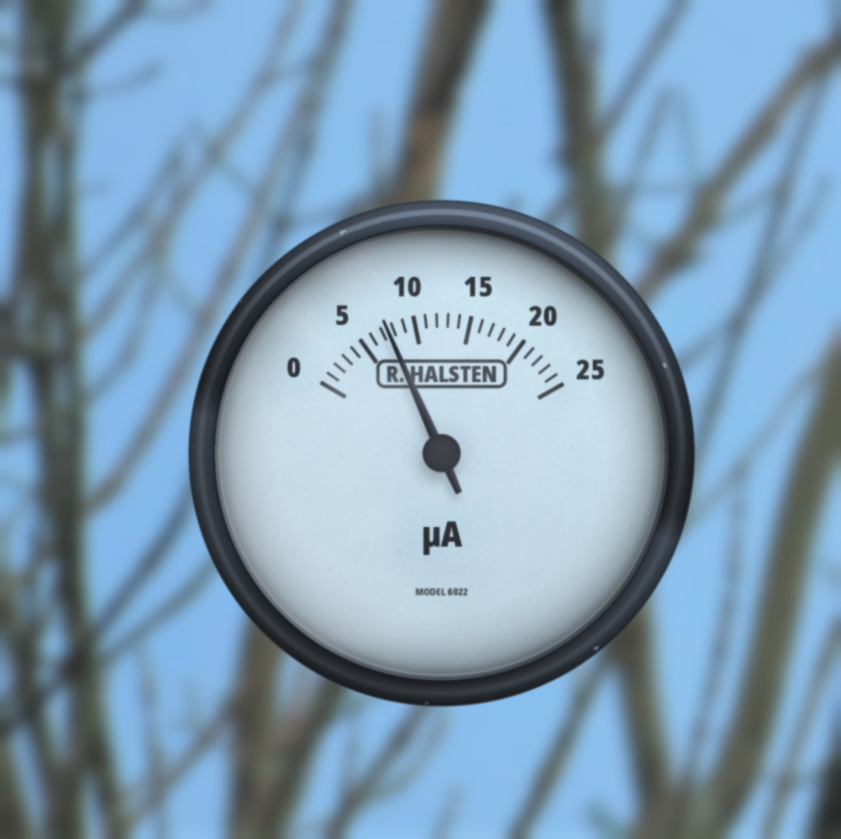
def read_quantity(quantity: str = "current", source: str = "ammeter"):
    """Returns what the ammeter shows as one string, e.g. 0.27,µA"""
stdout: 7.5,µA
